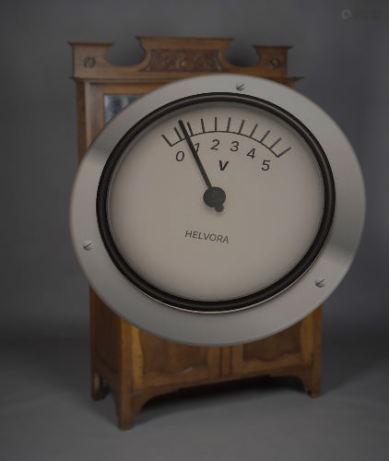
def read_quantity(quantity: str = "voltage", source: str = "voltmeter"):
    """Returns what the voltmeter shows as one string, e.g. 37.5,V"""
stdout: 0.75,V
